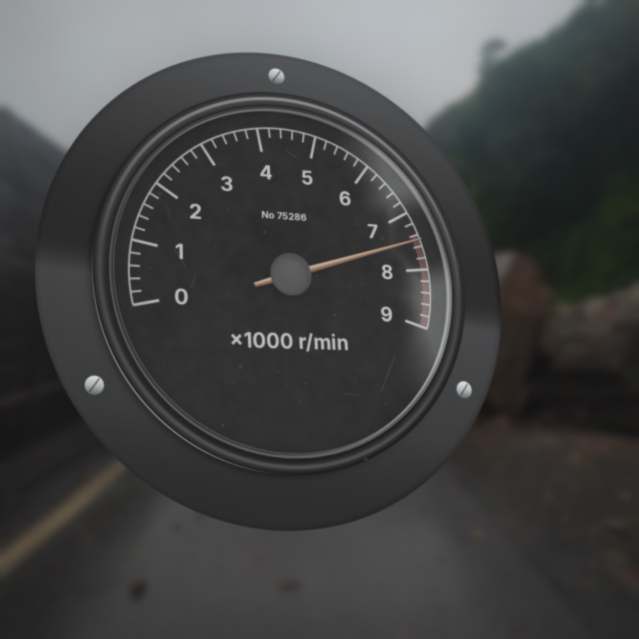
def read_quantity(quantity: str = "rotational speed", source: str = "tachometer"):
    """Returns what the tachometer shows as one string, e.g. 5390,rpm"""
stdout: 7500,rpm
